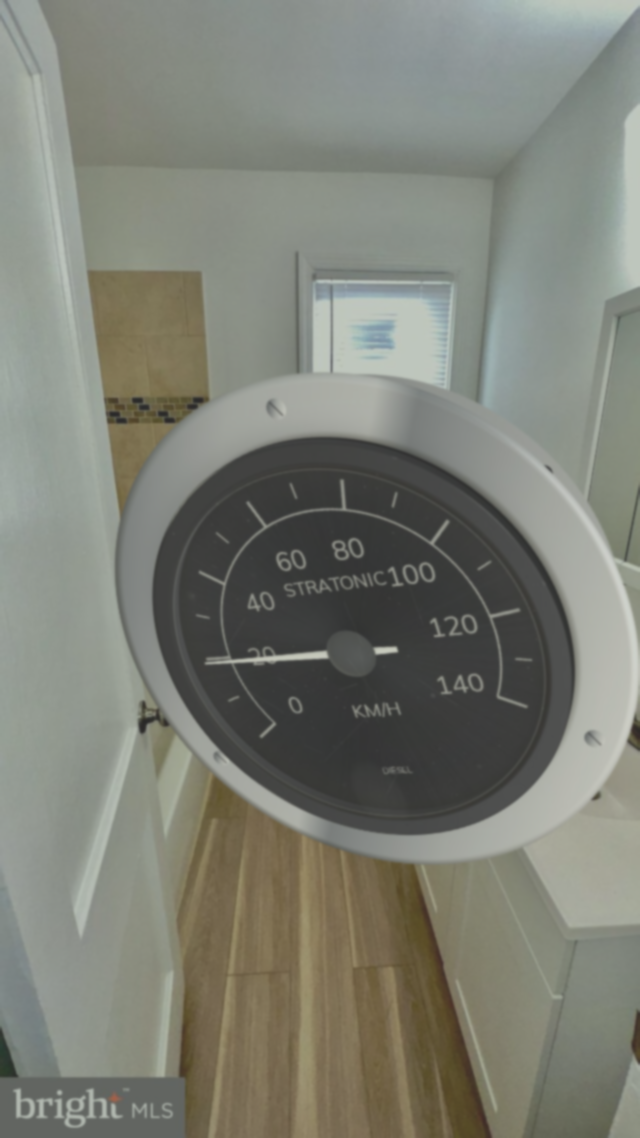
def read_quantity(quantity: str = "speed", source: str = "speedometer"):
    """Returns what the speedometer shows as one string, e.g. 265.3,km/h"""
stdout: 20,km/h
